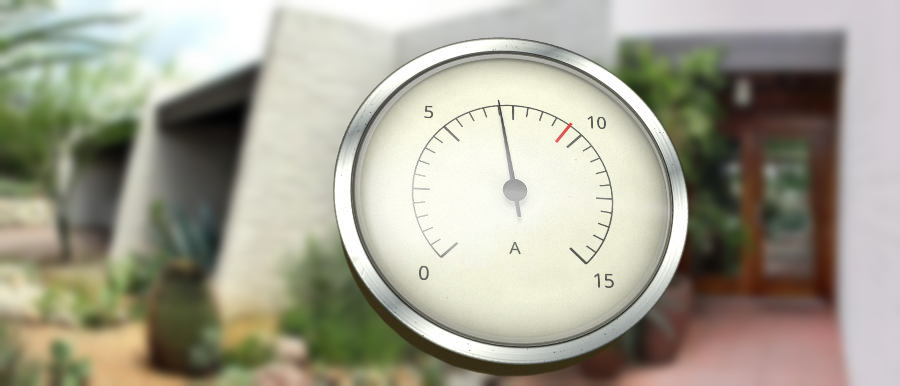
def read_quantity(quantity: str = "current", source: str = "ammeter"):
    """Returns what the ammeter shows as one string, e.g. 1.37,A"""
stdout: 7,A
